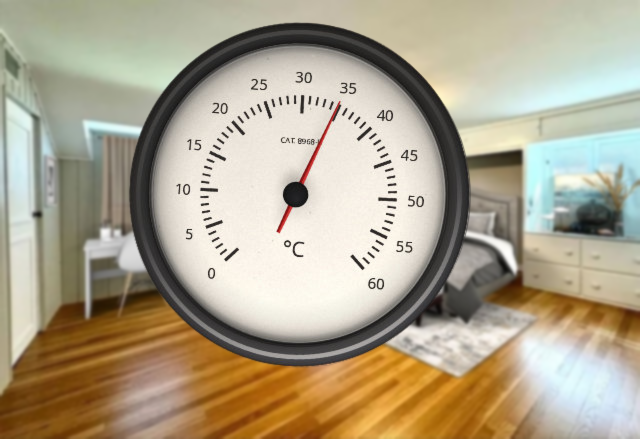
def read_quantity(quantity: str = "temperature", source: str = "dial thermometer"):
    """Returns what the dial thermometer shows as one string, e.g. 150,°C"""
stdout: 35,°C
